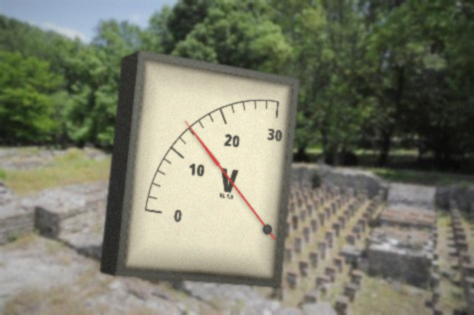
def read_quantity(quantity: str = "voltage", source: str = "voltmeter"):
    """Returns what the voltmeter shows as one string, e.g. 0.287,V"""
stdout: 14,V
